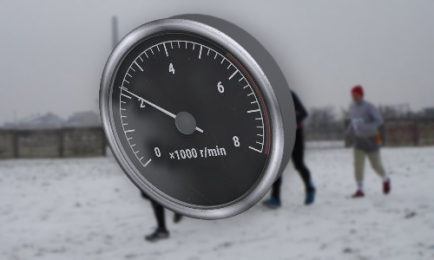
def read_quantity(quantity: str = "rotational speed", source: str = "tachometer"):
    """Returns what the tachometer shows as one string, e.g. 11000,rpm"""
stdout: 2200,rpm
